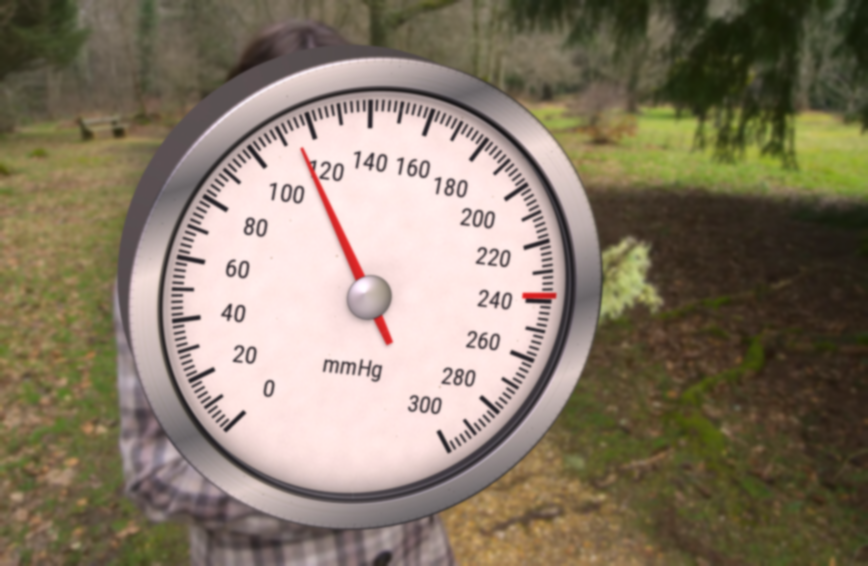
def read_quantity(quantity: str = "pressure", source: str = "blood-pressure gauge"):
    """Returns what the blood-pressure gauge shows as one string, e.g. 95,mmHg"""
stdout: 114,mmHg
